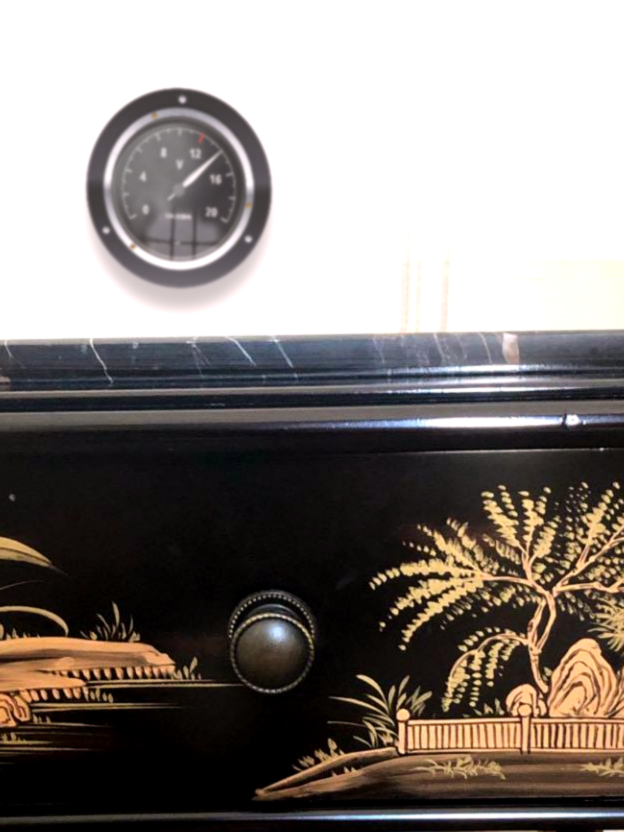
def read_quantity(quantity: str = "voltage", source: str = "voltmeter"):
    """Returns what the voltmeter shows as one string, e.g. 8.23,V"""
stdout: 14,V
